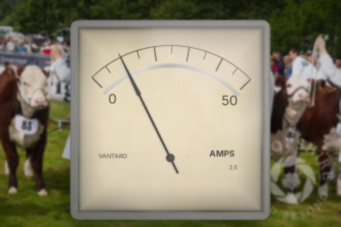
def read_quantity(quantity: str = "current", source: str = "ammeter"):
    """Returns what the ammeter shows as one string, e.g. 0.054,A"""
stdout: 10,A
